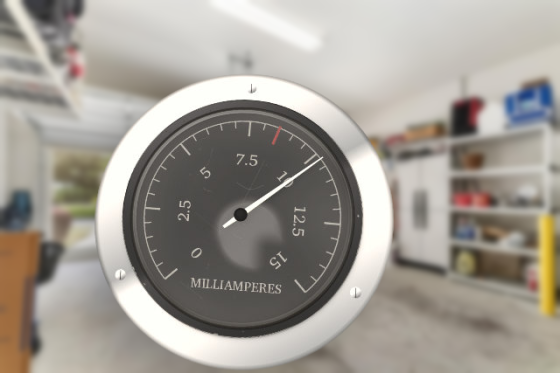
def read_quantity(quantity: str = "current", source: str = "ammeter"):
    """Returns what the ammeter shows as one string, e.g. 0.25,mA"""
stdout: 10.25,mA
